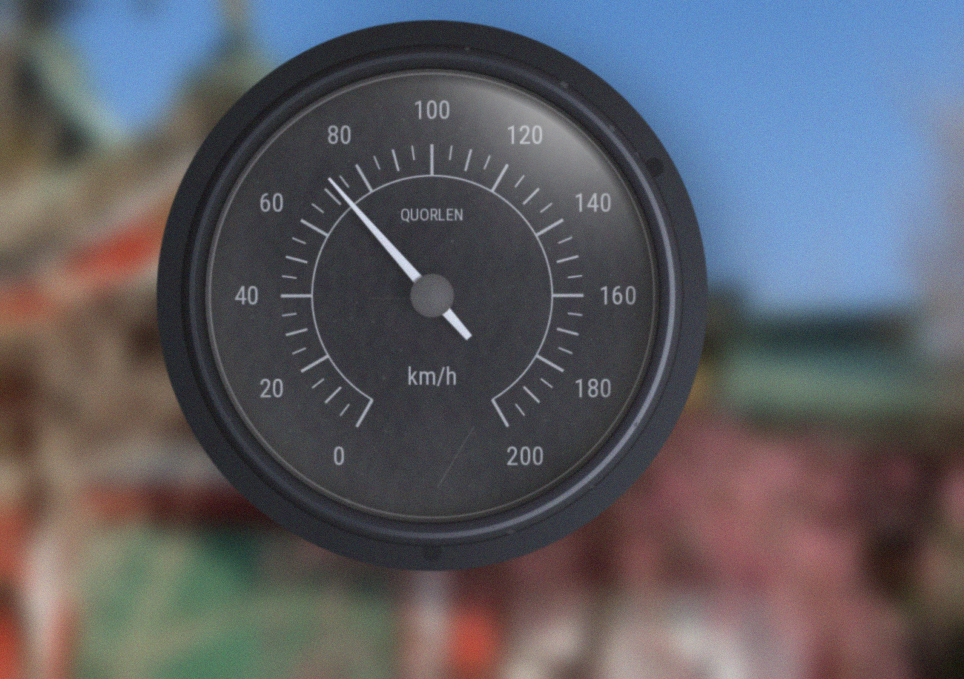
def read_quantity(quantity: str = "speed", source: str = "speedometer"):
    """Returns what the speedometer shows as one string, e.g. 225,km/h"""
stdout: 72.5,km/h
